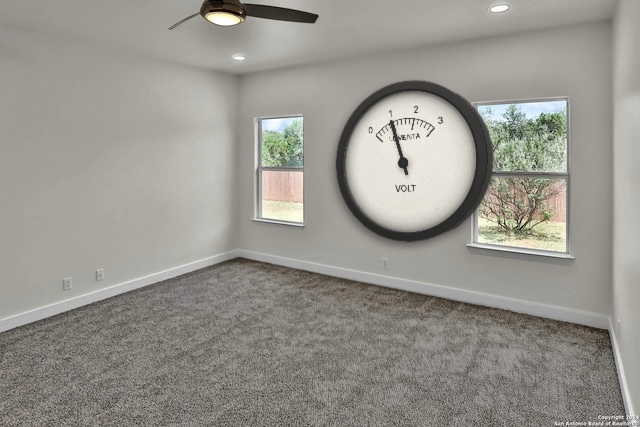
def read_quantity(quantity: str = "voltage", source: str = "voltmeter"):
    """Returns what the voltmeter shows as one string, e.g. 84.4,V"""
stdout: 1,V
